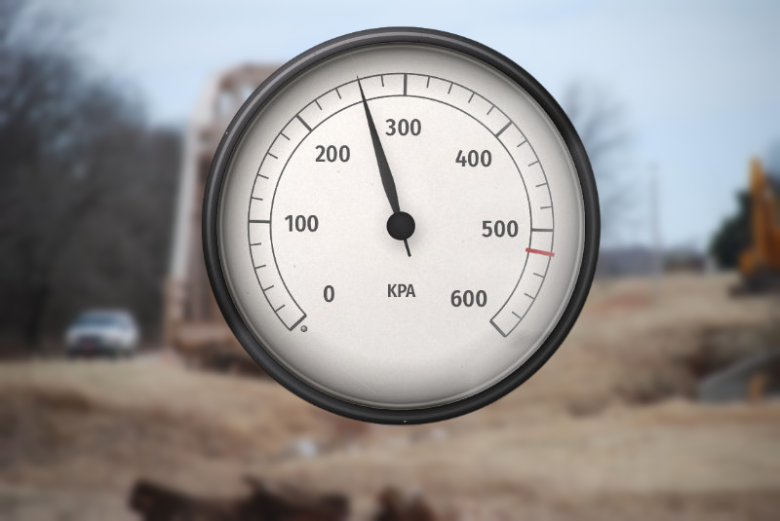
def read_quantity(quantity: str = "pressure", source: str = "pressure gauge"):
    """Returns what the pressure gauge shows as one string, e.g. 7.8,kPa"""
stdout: 260,kPa
